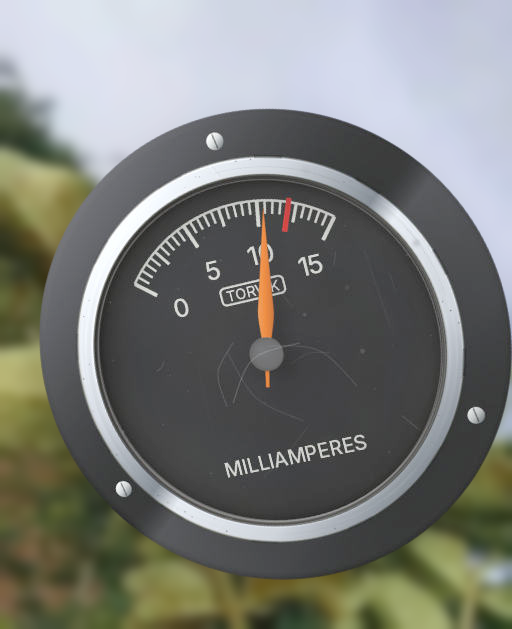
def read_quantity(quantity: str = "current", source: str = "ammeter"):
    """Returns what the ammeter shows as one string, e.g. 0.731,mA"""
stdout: 10.5,mA
